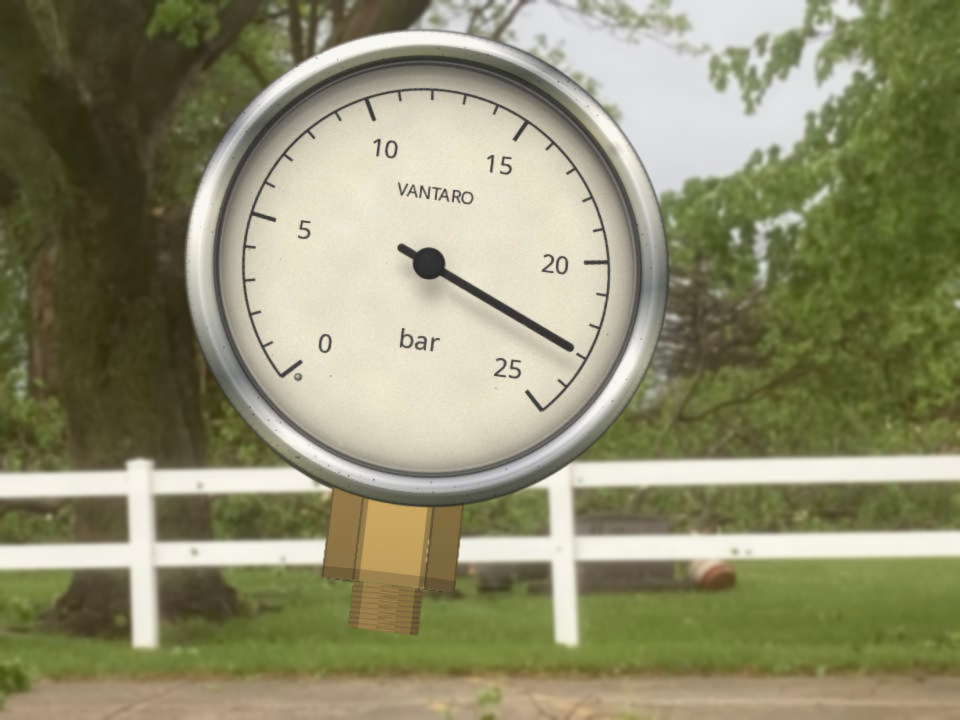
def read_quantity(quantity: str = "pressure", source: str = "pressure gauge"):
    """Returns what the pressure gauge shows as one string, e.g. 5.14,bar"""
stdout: 23,bar
